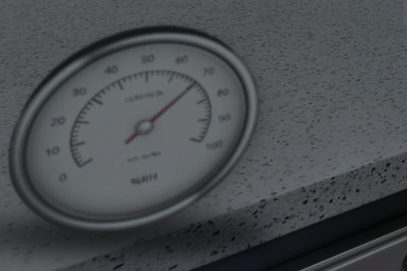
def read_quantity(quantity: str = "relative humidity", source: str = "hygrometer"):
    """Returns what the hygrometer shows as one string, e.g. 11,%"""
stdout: 70,%
